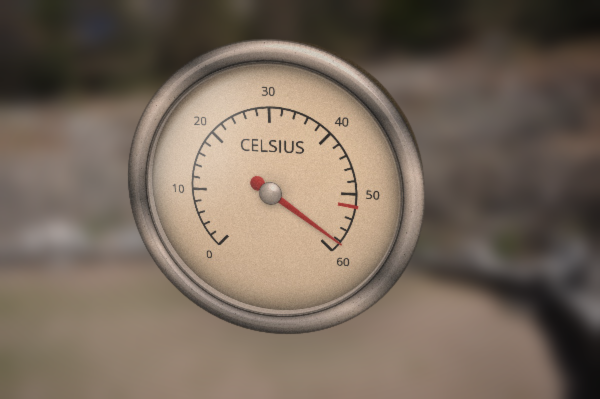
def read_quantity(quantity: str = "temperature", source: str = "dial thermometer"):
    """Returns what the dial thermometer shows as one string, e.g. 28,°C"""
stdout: 58,°C
